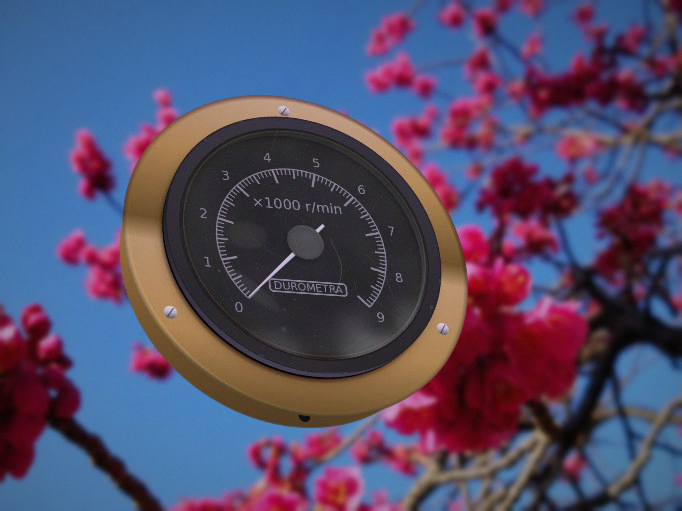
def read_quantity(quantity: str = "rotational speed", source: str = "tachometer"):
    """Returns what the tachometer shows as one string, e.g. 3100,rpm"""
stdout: 0,rpm
